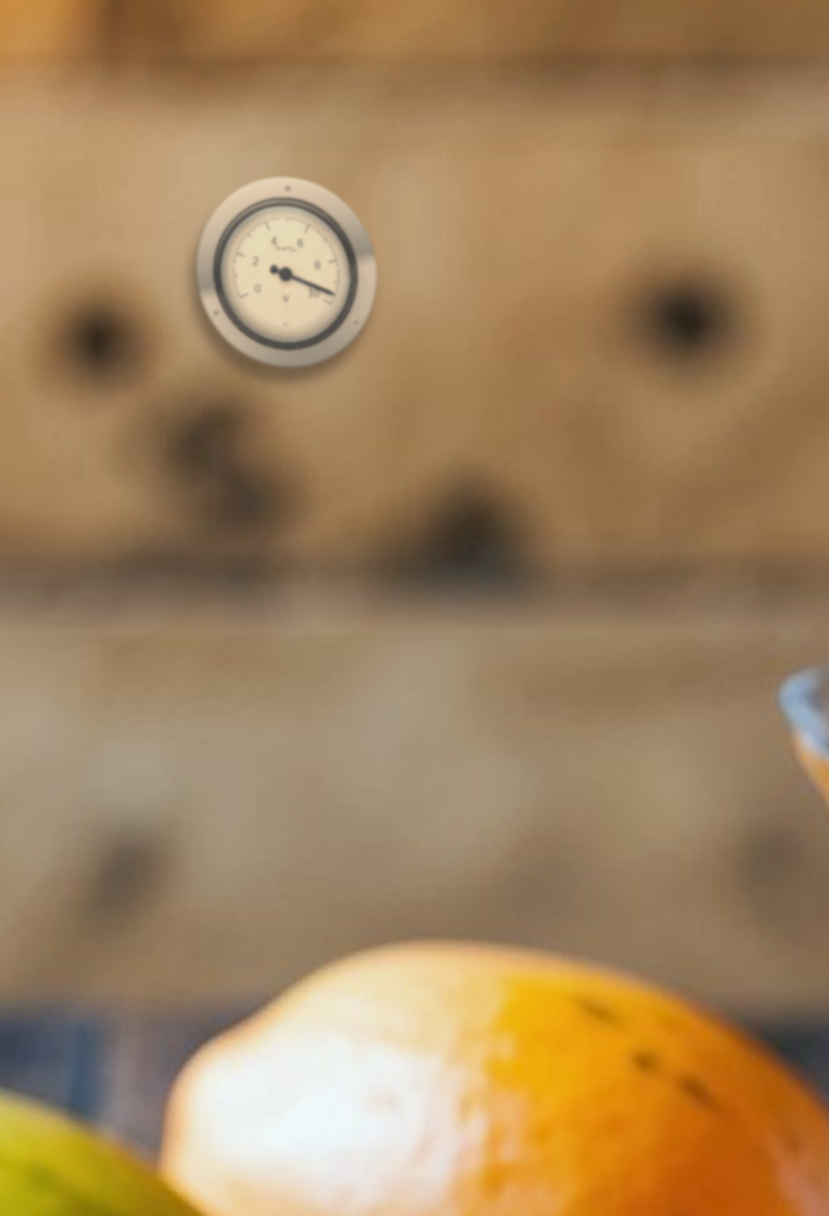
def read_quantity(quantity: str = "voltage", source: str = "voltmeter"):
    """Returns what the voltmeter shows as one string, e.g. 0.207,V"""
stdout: 9.5,V
